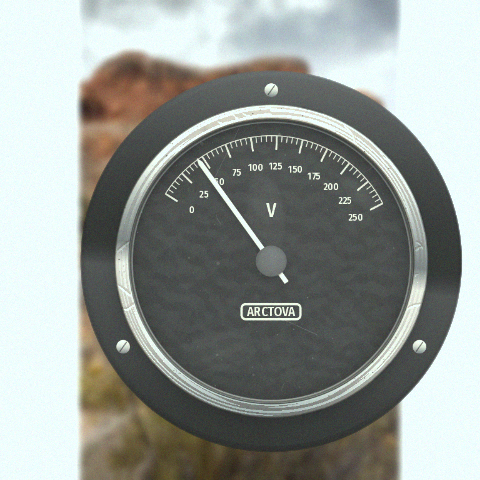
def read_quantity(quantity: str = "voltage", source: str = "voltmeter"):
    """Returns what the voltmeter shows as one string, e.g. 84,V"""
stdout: 45,V
